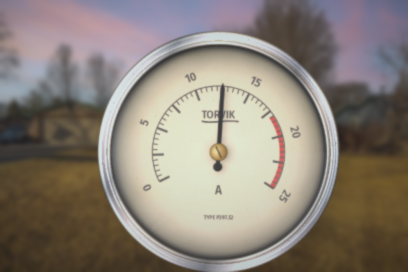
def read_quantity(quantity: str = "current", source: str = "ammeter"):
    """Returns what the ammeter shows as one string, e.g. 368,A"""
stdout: 12.5,A
